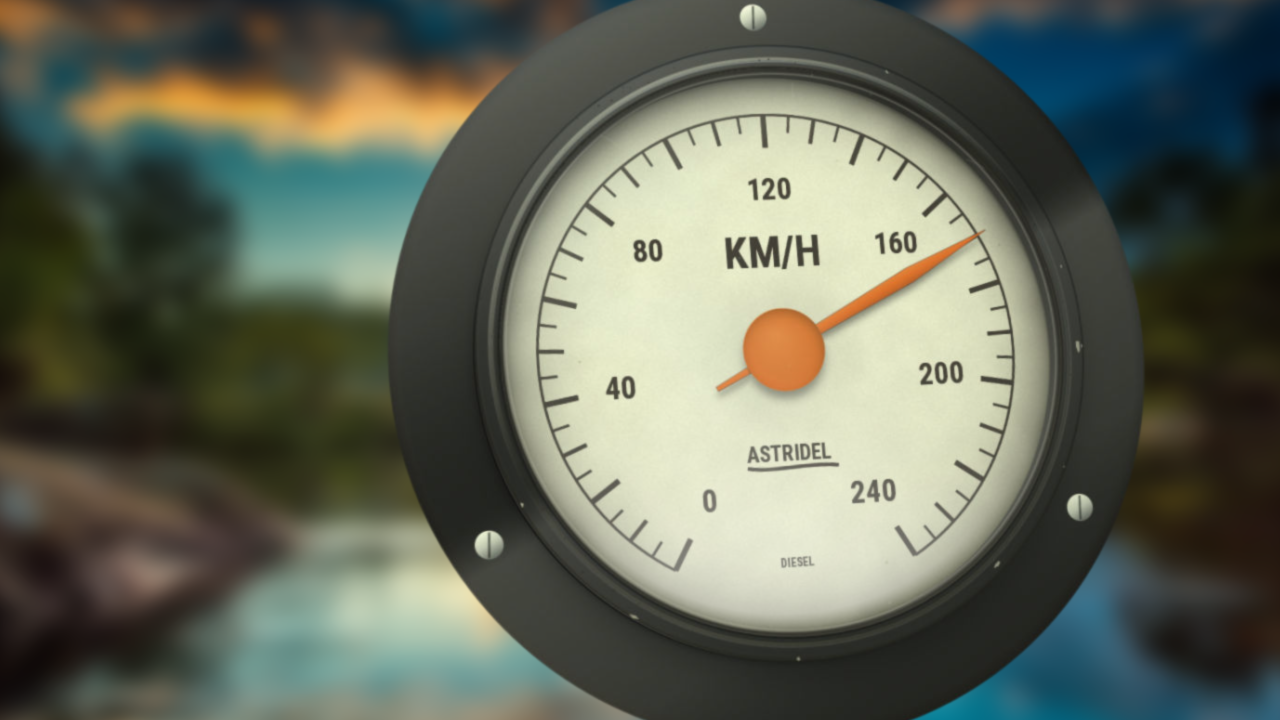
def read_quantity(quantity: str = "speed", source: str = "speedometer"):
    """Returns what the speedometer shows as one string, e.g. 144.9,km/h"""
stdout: 170,km/h
